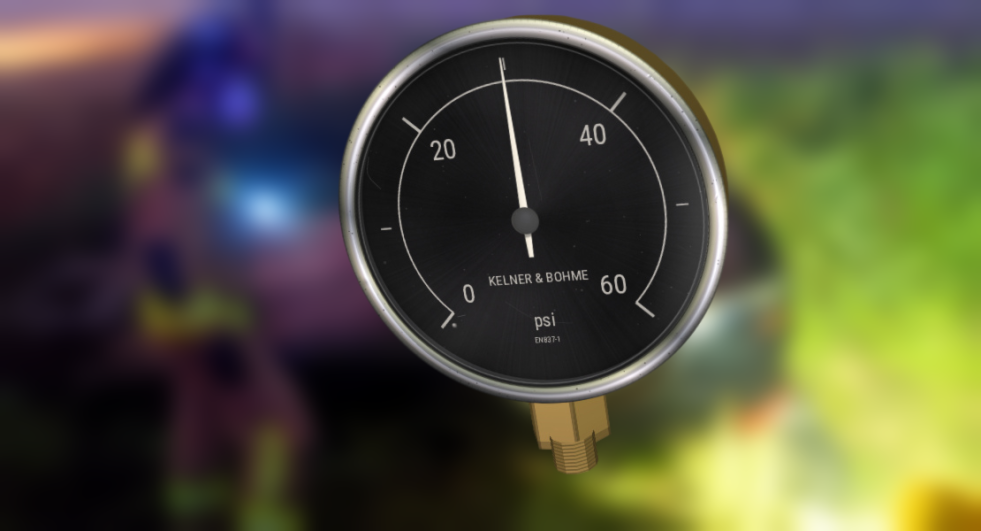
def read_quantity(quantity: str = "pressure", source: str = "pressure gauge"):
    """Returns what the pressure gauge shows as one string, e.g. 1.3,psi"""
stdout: 30,psi
